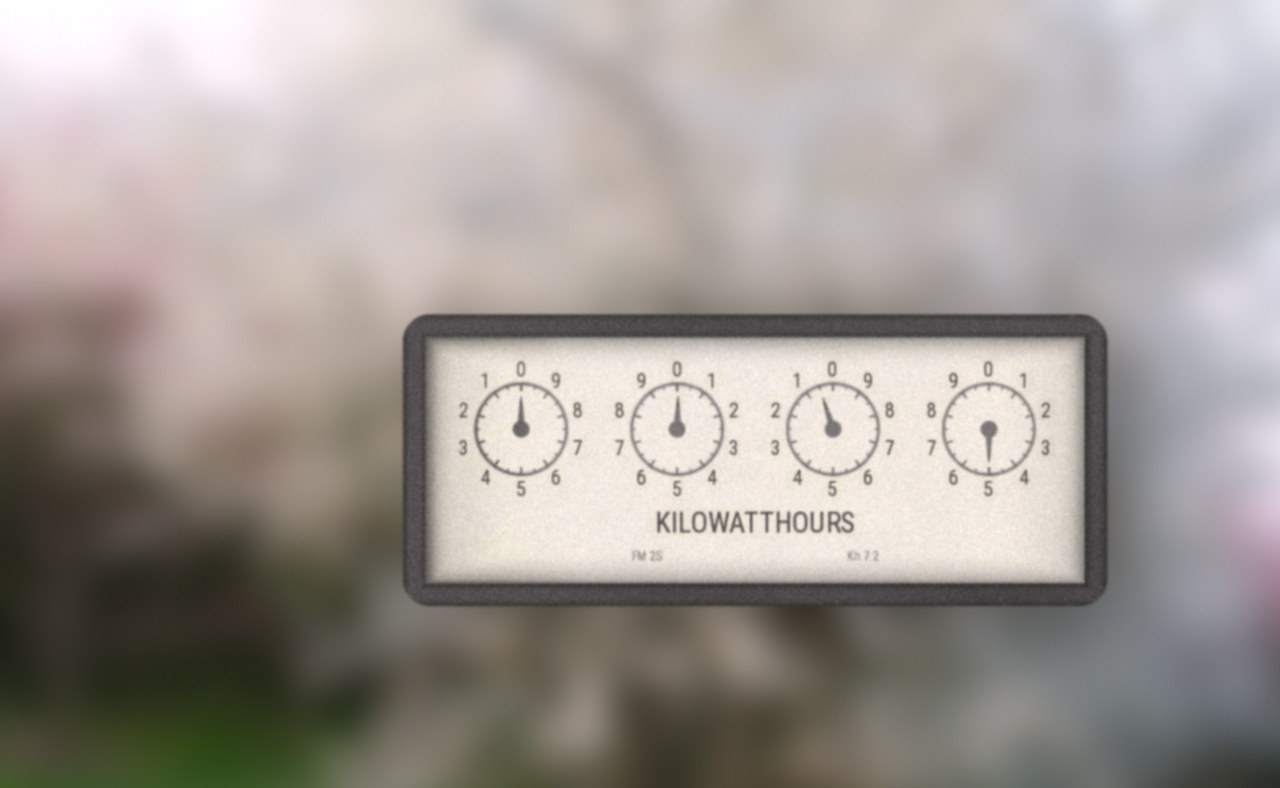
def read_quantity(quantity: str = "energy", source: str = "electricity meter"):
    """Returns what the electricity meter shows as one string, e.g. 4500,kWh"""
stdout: 5,kWh
